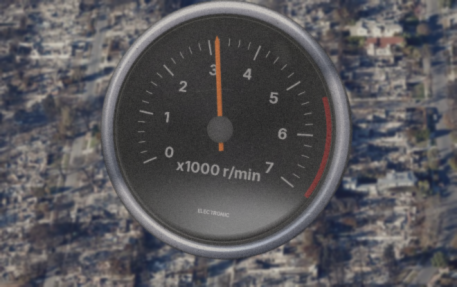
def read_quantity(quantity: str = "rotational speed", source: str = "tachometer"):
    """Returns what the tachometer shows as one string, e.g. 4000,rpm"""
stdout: 3200,rpm
